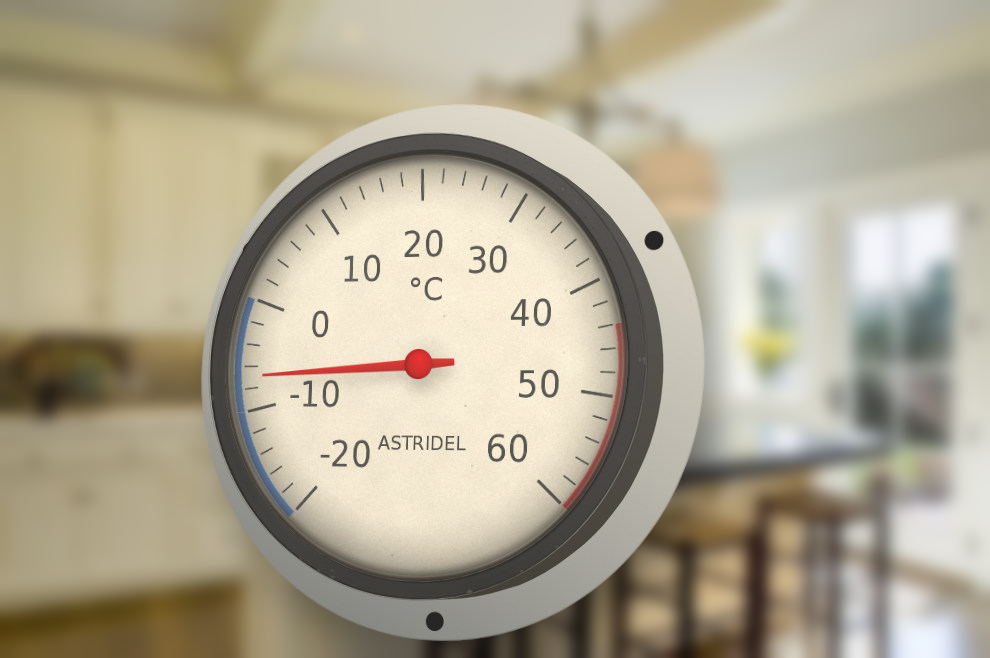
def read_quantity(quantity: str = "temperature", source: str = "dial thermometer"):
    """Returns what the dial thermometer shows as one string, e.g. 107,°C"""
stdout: -7,°C
